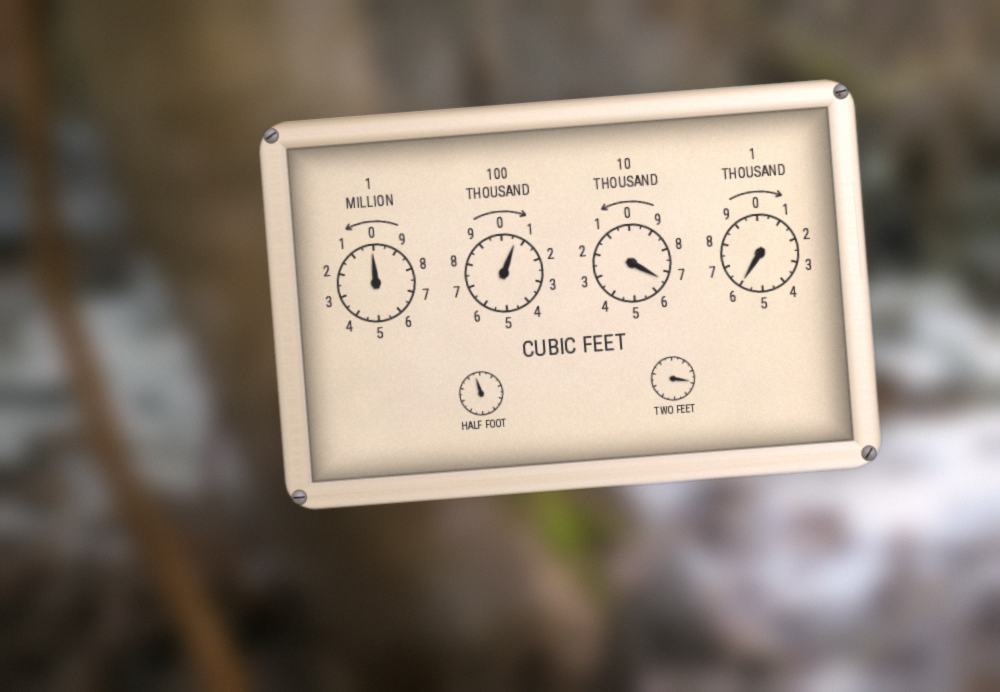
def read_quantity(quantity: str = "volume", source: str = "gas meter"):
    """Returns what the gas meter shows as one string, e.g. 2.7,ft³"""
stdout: 6600,ft³
